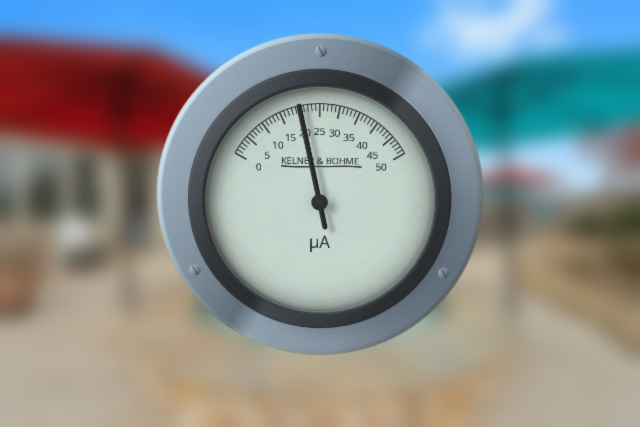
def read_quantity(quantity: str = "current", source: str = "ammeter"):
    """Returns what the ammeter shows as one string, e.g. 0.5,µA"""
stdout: 20,µA
